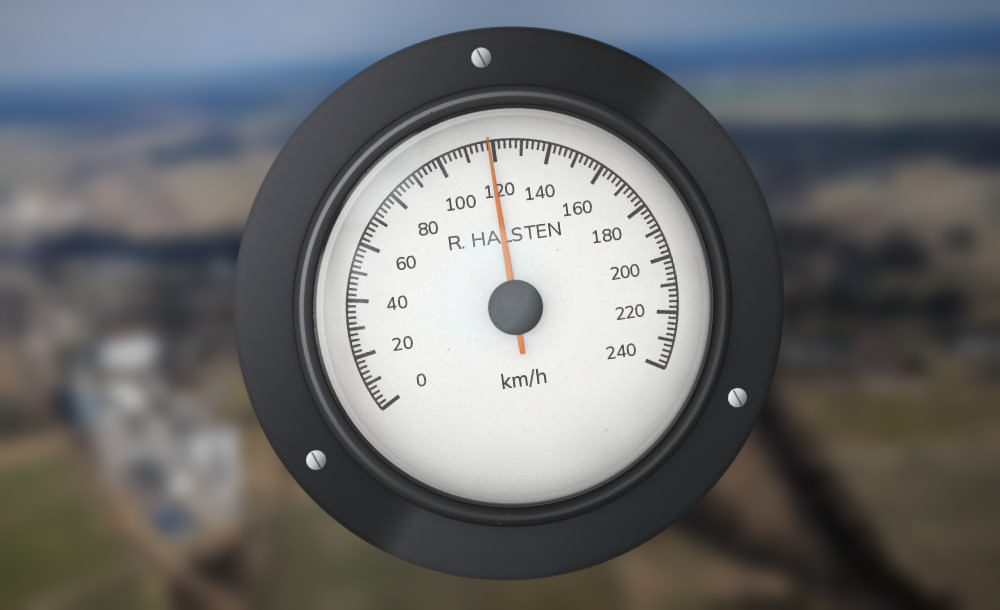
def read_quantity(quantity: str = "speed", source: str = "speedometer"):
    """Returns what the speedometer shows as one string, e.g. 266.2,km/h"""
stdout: 118,km/h
